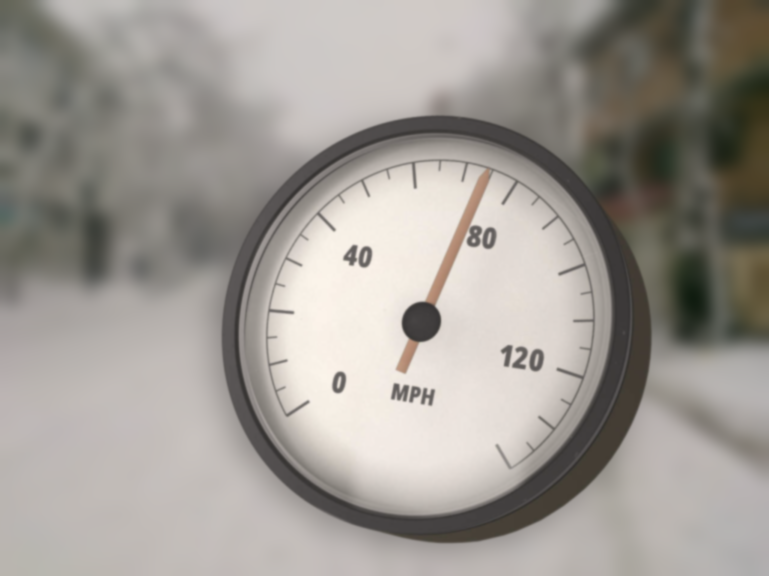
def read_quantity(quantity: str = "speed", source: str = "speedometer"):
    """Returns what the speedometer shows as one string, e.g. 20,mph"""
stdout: 75,mph
